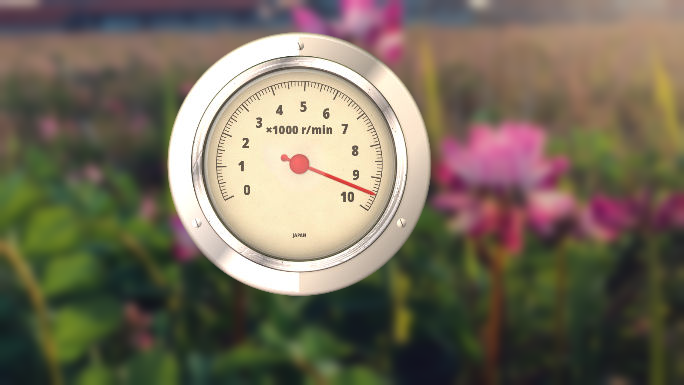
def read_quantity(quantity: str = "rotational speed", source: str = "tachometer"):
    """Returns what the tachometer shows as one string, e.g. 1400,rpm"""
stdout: 9500,rpm
